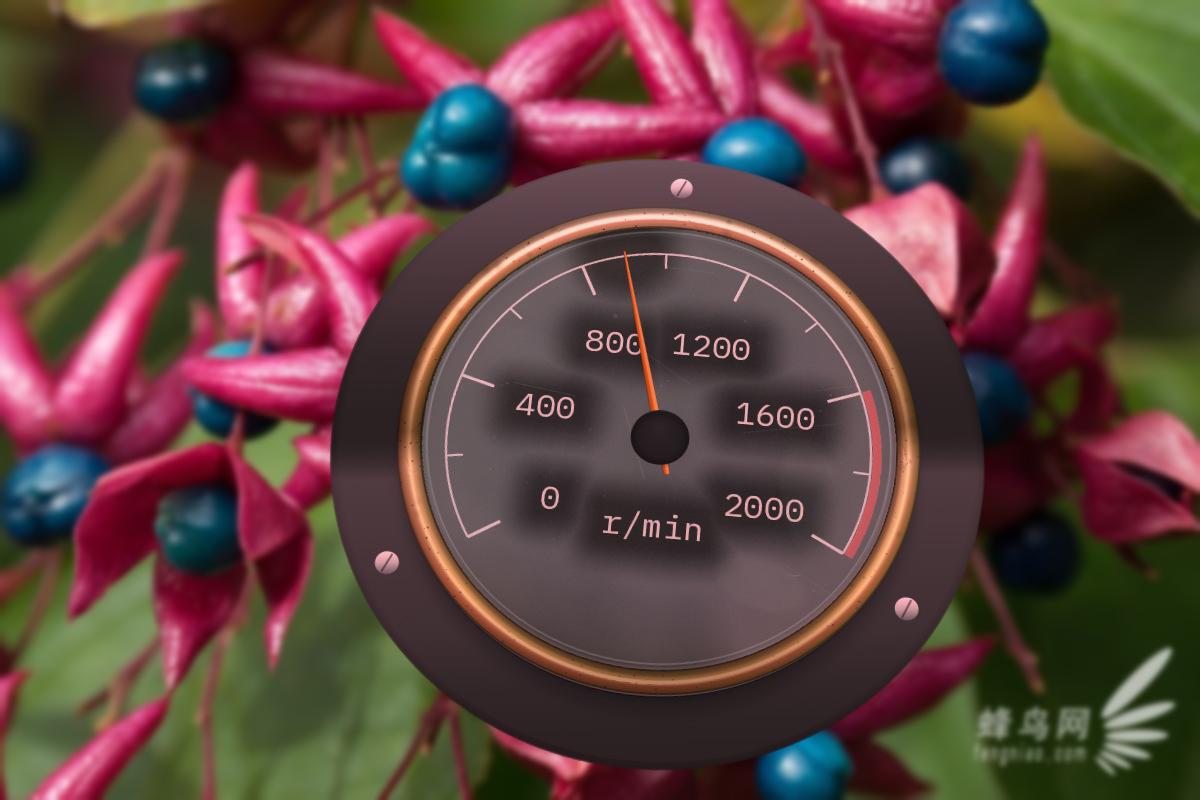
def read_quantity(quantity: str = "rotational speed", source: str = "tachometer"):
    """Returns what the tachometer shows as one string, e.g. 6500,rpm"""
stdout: 900,rpm
